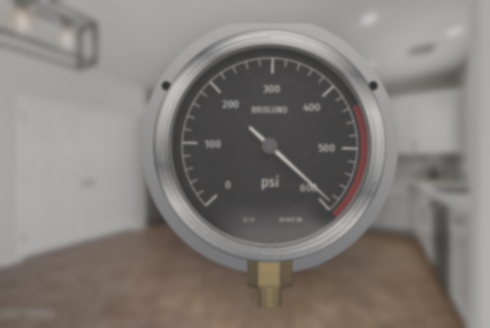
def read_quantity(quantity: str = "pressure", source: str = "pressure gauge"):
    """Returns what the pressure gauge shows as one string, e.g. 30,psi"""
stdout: 590,psi
